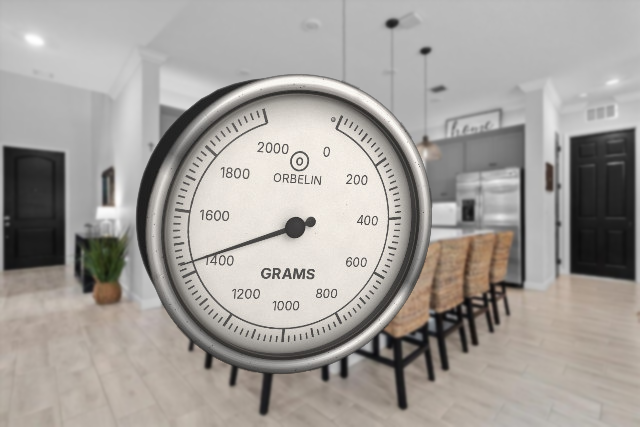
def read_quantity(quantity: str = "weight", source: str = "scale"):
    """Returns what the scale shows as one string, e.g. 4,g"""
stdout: 1440,g
